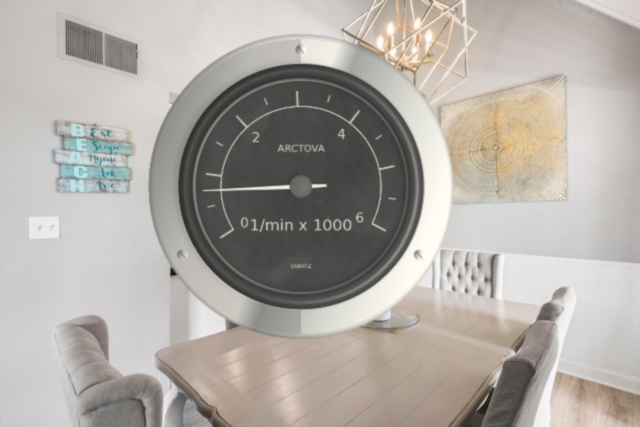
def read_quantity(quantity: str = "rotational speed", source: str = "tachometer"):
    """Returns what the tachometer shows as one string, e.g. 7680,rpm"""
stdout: 750,rpm
